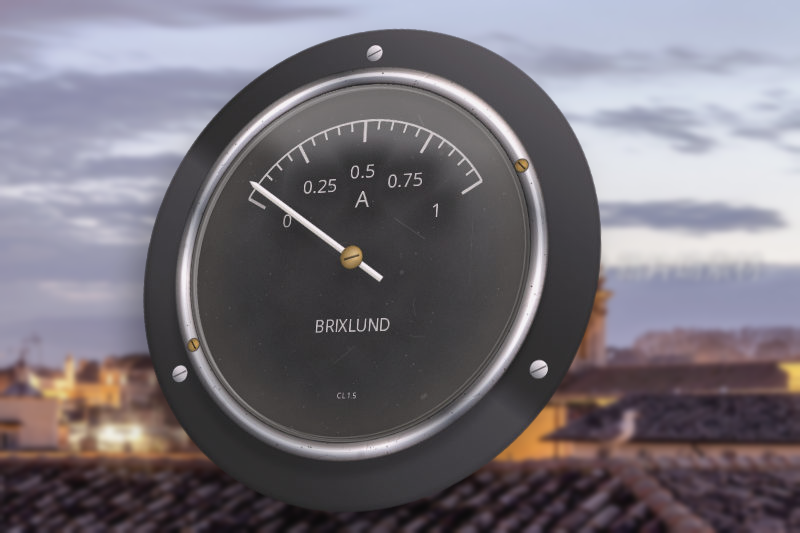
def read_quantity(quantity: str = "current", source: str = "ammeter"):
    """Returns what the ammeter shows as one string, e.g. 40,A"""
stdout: 0.05,A
